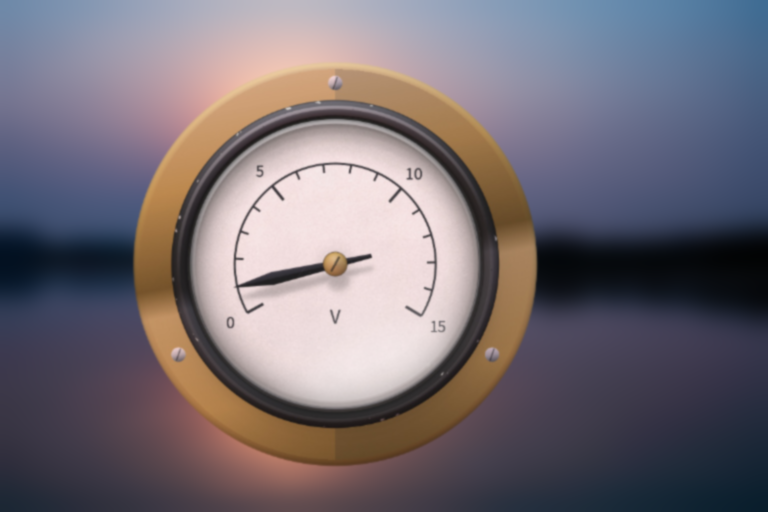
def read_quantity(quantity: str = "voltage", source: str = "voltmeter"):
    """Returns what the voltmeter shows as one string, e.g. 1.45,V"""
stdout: 1,V
